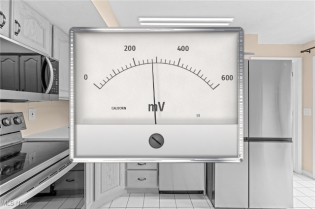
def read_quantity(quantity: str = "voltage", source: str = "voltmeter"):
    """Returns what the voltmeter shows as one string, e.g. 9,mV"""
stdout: 280,mV
